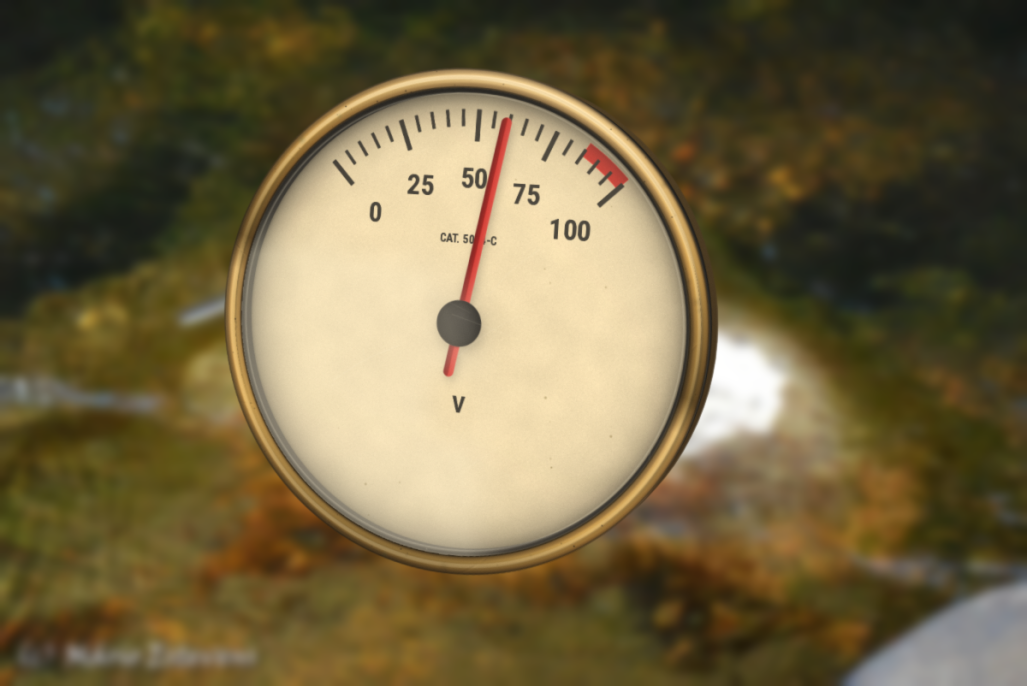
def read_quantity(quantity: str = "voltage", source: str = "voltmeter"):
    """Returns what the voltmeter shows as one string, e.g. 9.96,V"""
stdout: 60,V
